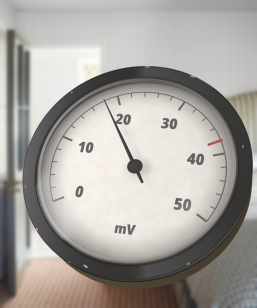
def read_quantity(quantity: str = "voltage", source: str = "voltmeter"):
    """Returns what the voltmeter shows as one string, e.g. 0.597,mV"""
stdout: 18,mV
